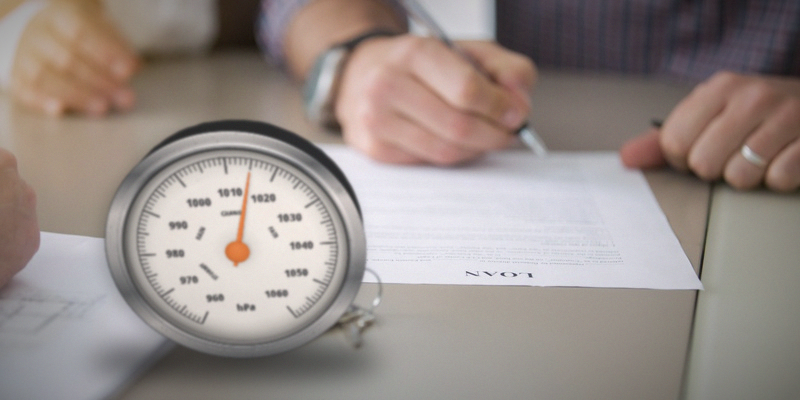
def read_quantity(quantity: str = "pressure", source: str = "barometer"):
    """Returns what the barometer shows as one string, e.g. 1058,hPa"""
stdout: 1015,hPa
